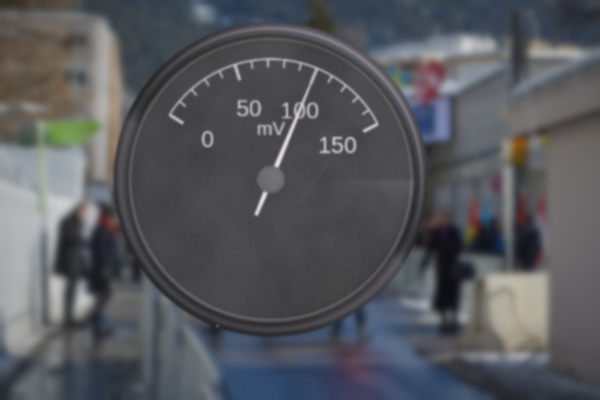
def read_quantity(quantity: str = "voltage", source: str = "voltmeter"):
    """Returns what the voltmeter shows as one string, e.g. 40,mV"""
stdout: 100,mV
